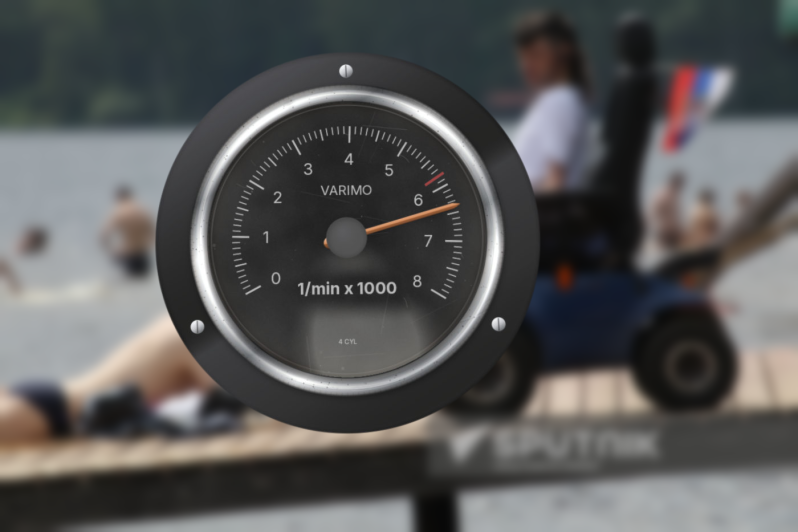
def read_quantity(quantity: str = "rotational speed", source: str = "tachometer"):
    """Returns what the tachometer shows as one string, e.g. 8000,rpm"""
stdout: 6400,rpm
